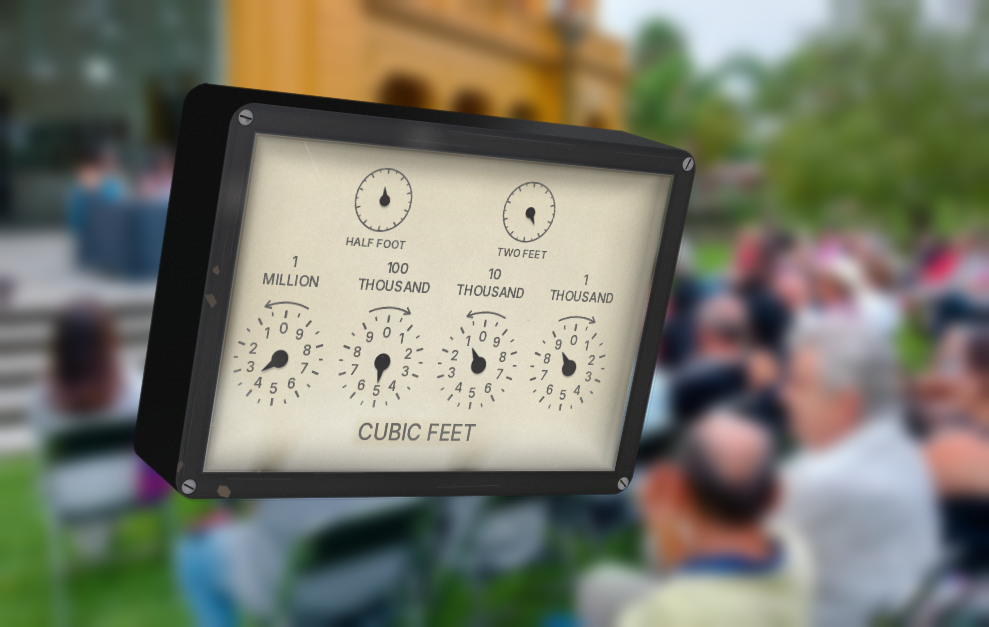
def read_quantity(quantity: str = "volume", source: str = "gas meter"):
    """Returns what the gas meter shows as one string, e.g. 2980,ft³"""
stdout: 350900,ft³
